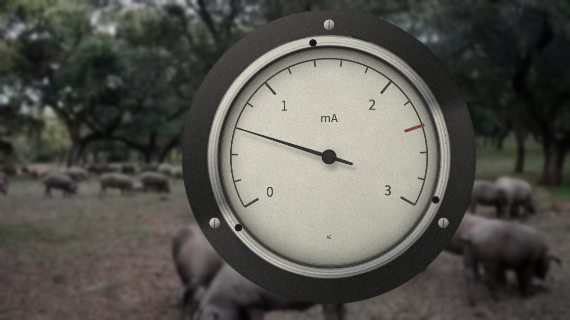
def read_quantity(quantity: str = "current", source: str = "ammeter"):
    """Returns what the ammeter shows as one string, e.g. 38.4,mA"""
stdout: 0.6,mA
